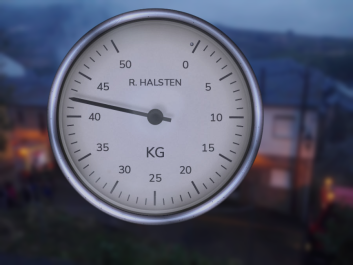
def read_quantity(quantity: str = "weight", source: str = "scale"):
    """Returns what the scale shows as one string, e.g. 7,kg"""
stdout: 42,kg
